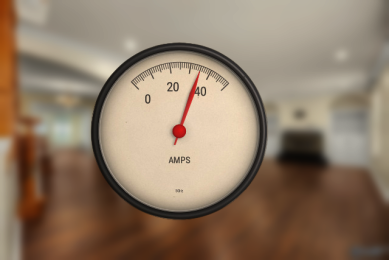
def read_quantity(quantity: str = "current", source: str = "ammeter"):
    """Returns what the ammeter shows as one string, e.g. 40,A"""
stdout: 35,A
